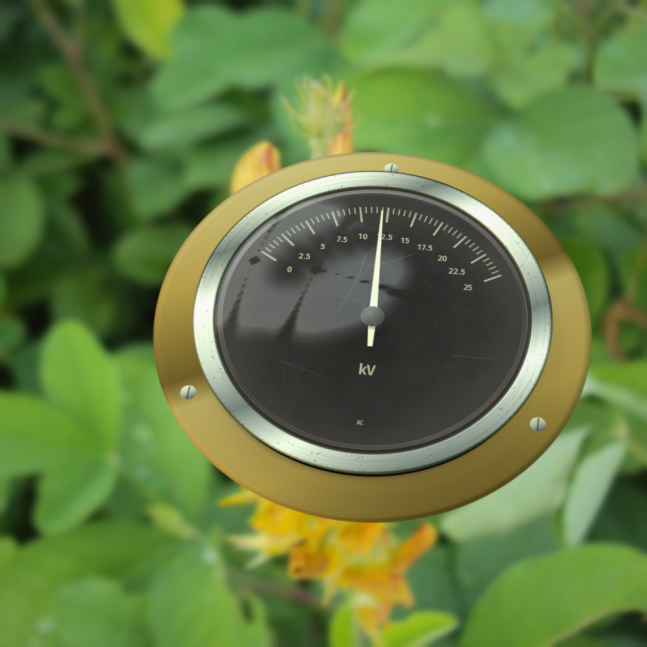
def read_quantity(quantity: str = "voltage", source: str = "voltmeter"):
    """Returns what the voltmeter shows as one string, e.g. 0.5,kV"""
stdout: 12,kV
